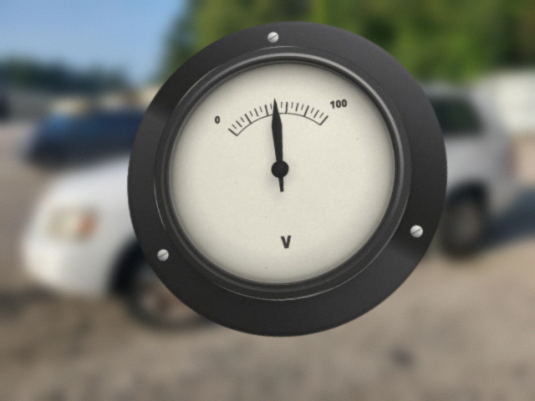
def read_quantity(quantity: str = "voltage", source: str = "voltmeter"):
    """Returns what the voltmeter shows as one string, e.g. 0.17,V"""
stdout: 50,V
